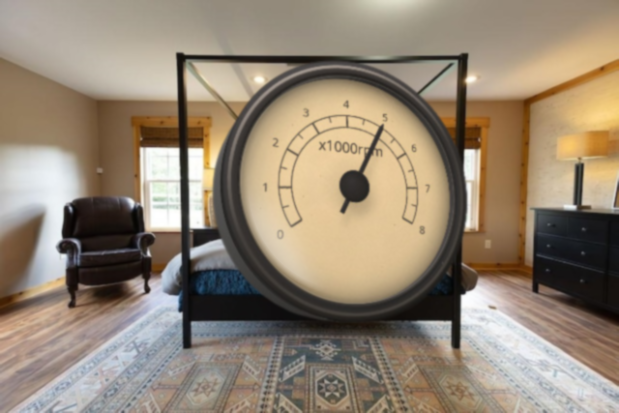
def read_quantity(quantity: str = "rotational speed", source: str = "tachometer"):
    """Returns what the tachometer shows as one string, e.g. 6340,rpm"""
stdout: 5000,rpm
